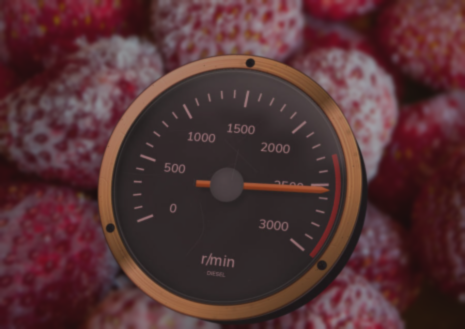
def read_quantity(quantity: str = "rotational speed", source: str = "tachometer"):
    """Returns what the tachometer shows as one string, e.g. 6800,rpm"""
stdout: 2550,rpm
